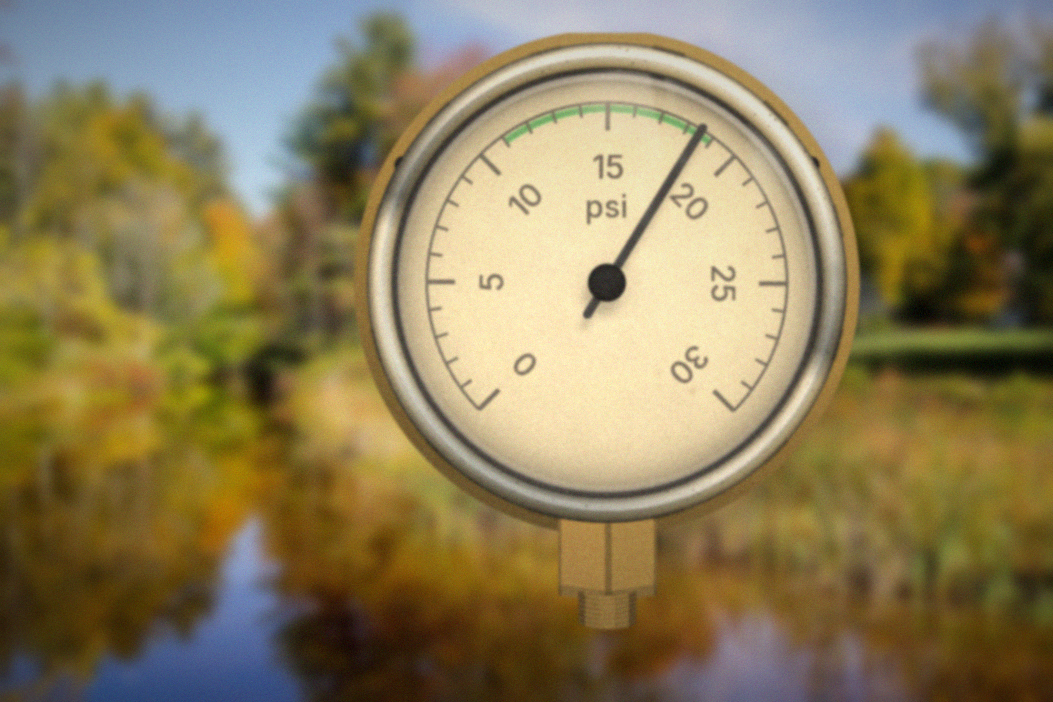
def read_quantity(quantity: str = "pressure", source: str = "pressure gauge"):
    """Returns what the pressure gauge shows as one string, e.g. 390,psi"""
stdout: 18.5,psi
